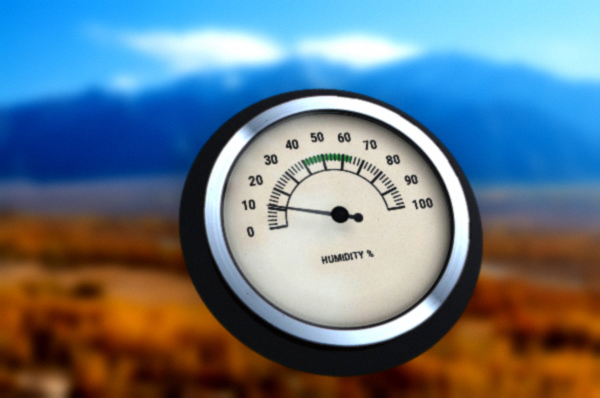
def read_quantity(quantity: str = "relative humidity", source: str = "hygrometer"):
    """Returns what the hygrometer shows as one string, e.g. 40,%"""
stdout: 10,%
